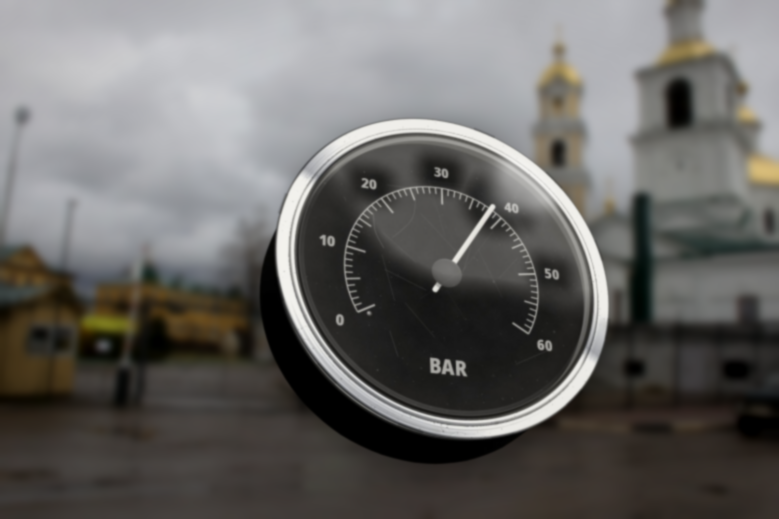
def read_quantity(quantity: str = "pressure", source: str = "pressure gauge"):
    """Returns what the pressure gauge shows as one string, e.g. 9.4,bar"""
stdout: 38,bar
